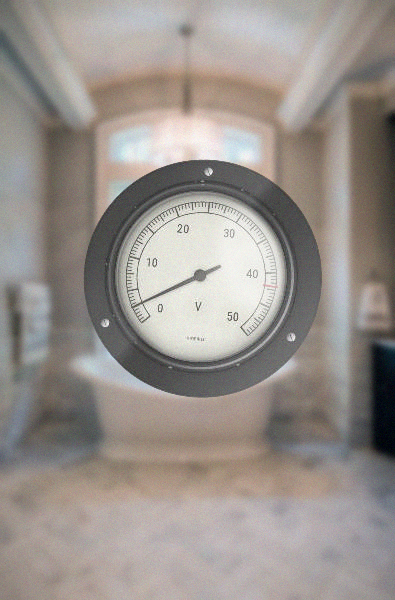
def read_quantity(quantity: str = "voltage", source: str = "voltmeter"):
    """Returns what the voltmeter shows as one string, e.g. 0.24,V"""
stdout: 2.5,V
